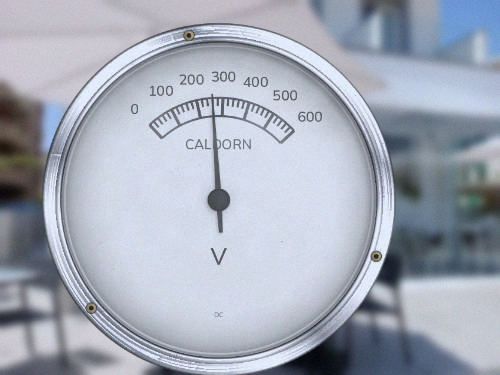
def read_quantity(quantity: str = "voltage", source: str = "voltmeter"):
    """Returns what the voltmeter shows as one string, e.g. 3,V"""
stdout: 260,V
